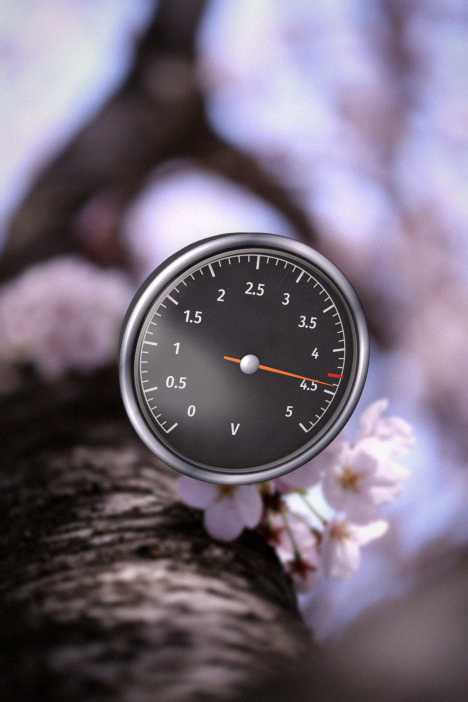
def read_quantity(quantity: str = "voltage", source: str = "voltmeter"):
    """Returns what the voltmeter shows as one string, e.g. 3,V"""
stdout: 4.4,V
